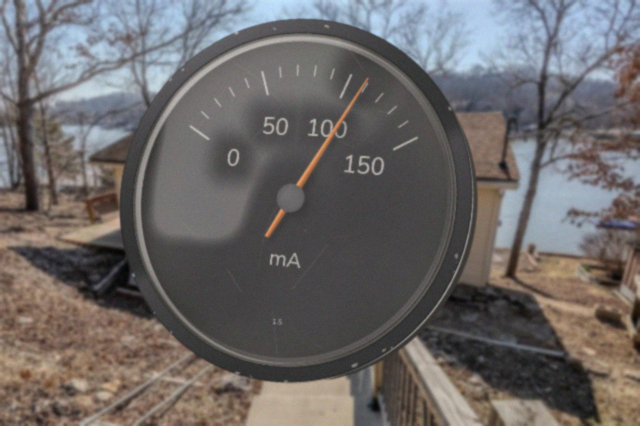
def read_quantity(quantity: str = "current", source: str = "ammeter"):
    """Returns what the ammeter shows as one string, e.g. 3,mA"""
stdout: 110,mA
